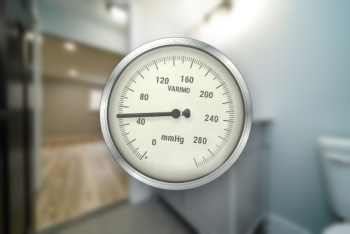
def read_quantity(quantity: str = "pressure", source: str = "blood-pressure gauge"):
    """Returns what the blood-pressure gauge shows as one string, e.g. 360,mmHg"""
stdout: 50,mmHg
